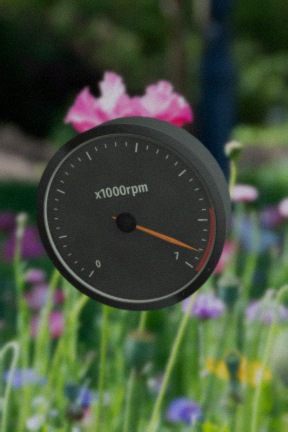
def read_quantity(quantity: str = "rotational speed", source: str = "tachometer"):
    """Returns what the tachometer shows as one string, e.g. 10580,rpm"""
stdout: 6600,rpm
